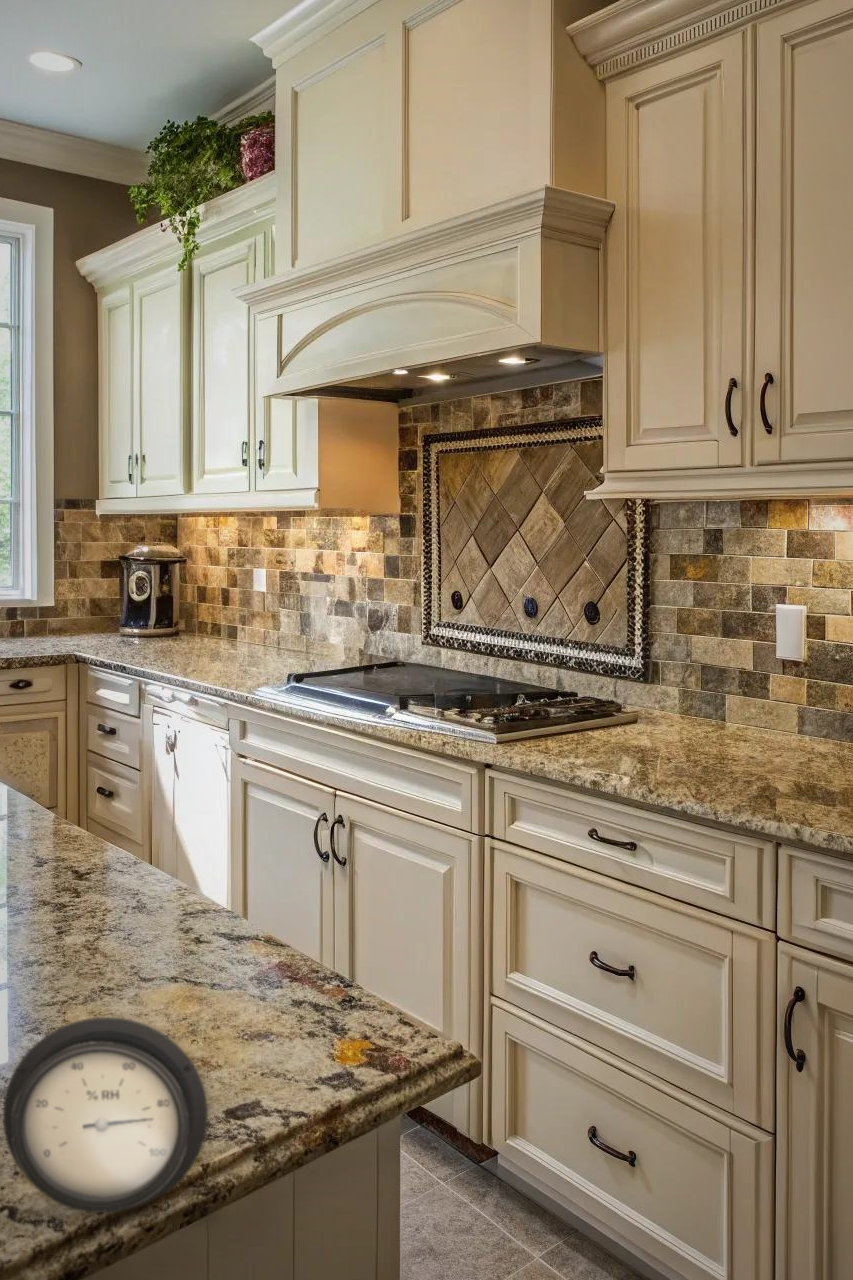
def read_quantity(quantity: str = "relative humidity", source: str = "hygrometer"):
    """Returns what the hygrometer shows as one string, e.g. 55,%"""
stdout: 85,%
